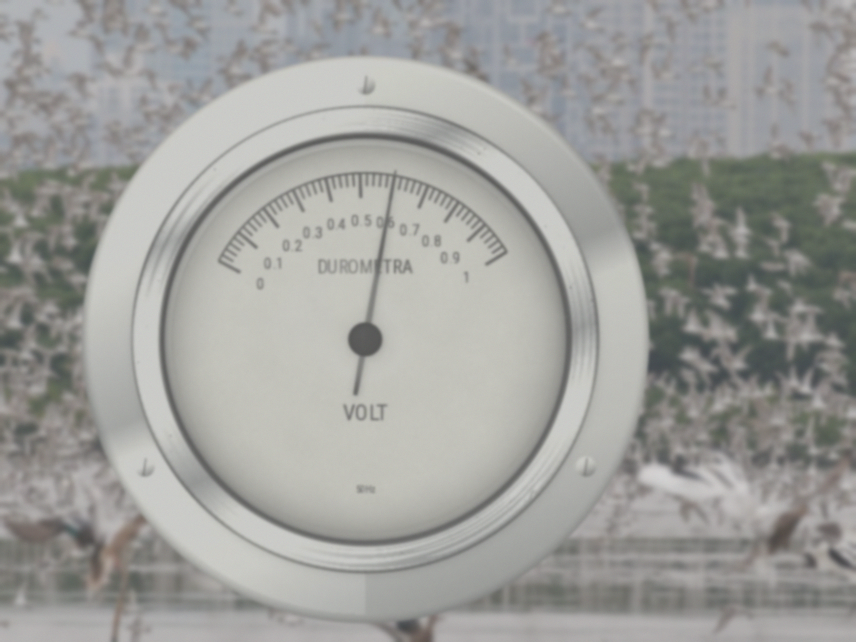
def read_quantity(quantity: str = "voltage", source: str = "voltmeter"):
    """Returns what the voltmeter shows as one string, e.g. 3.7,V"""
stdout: 0.6,V
